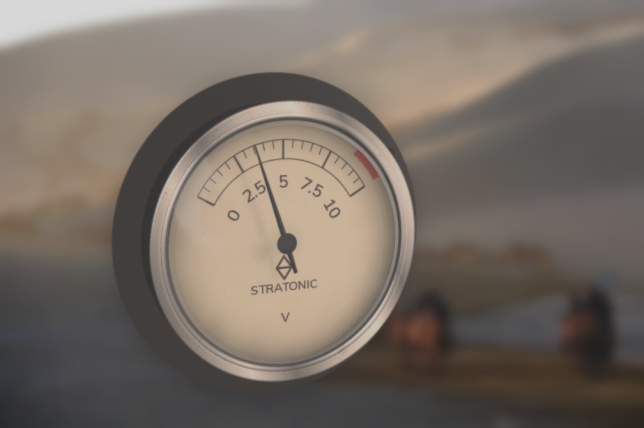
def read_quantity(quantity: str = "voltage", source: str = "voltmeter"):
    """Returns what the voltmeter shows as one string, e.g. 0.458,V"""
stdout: 3.5,V
